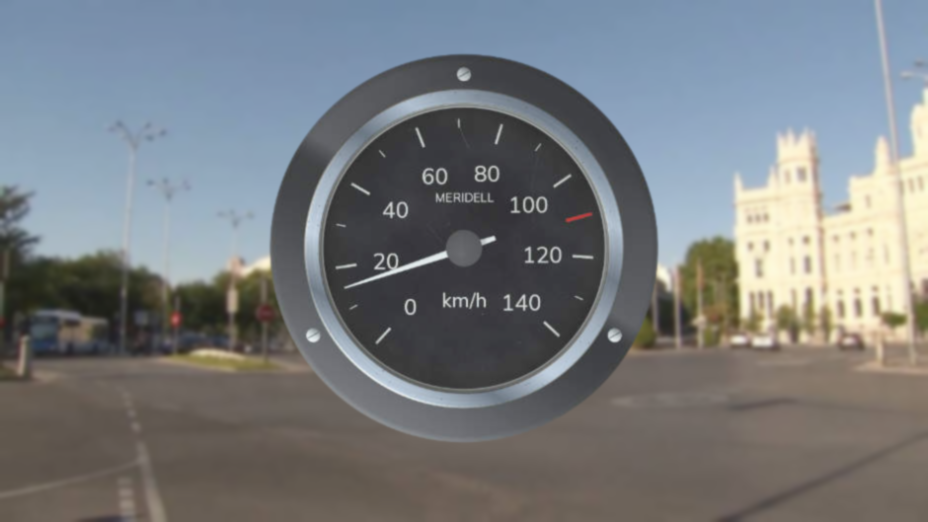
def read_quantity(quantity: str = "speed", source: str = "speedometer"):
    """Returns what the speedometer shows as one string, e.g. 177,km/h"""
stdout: 15,km/h
